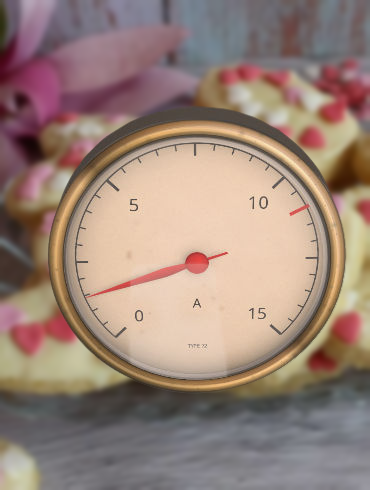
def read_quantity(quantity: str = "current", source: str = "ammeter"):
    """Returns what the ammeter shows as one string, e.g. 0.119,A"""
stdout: 1.5,A
